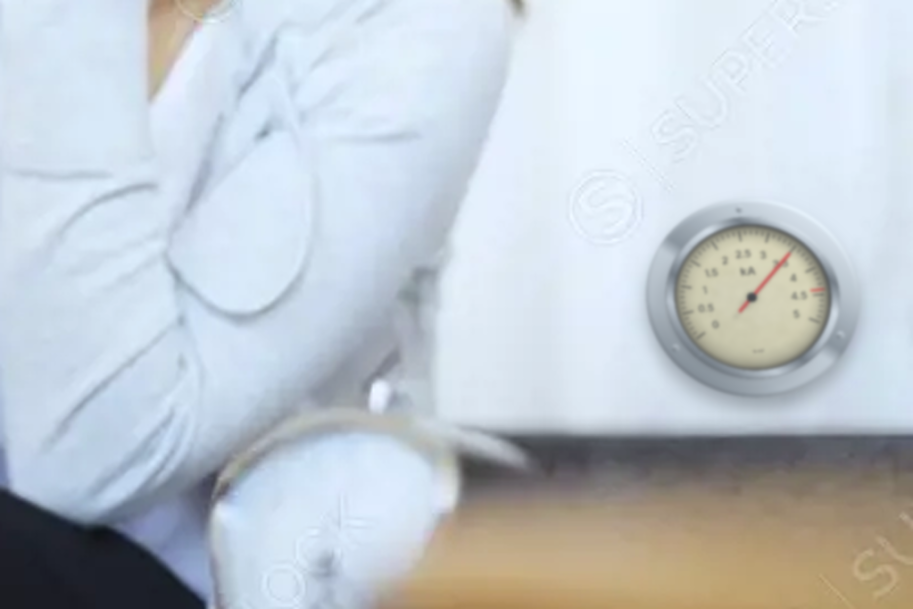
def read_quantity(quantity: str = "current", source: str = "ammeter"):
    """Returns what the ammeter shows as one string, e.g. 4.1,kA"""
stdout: 3.5,kA
